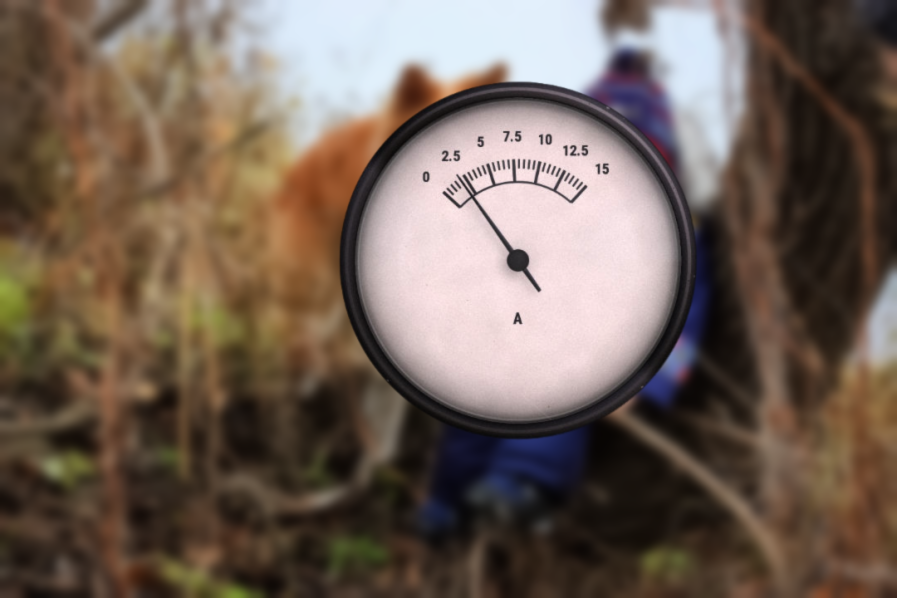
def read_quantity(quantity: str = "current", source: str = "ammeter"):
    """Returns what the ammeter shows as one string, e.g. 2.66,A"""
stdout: 2,A
